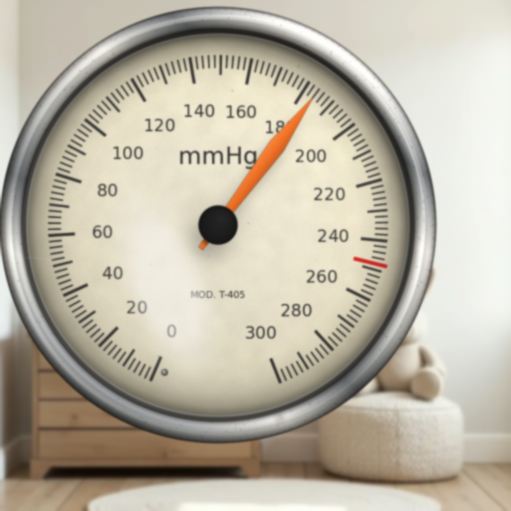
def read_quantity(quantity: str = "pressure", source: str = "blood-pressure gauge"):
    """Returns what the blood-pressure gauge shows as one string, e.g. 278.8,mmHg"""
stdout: 184,mmHg
